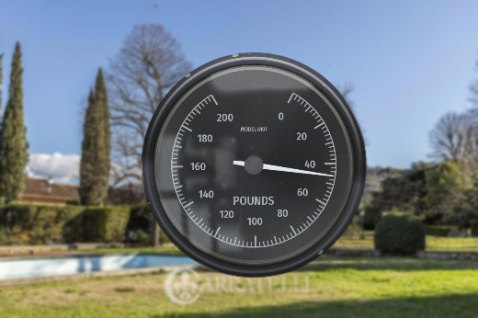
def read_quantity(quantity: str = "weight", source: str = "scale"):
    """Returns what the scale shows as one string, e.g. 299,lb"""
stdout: 46,lb
